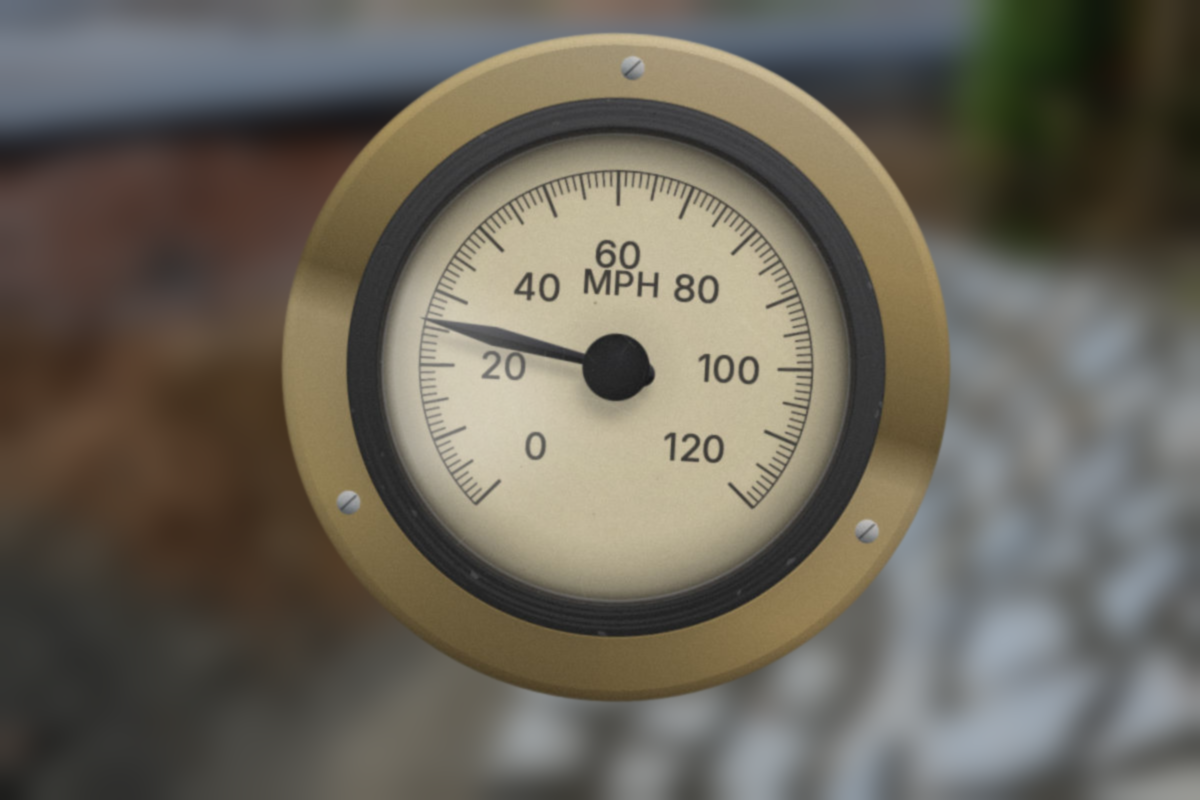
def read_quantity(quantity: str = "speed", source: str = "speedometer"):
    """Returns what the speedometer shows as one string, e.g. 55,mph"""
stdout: 26,mph
